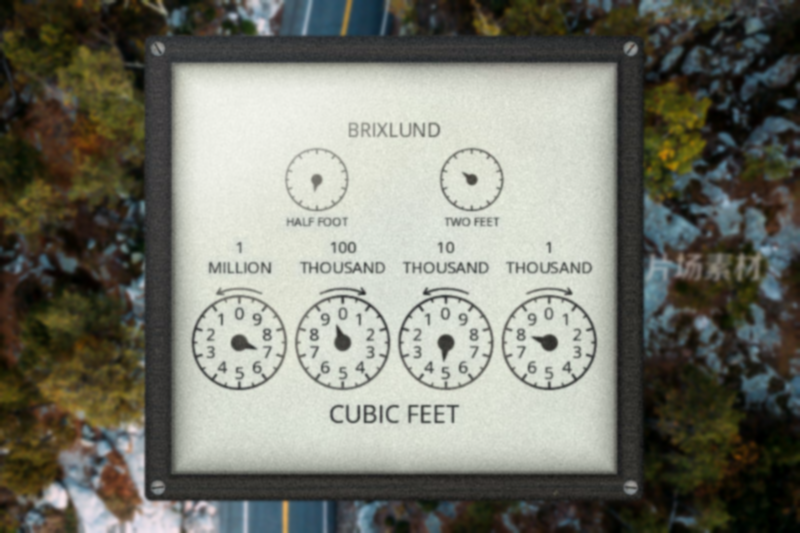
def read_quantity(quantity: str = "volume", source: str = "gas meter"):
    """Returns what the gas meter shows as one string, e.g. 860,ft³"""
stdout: 694800,ft³
